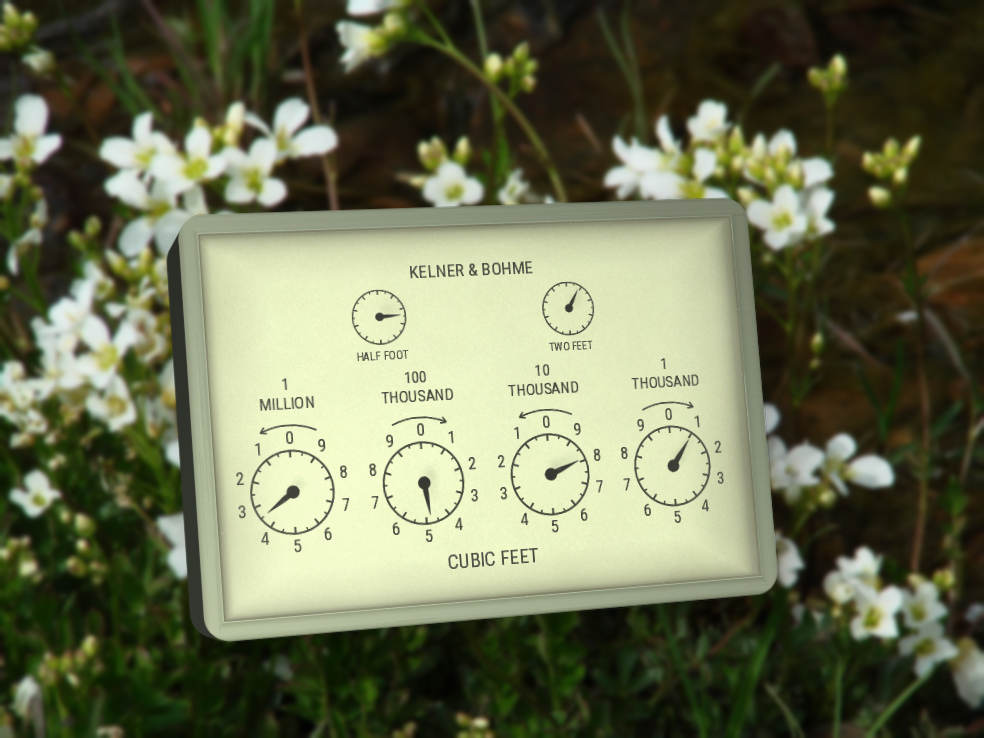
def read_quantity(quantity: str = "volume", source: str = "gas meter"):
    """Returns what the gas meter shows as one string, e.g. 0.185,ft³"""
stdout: 348100,ft³
